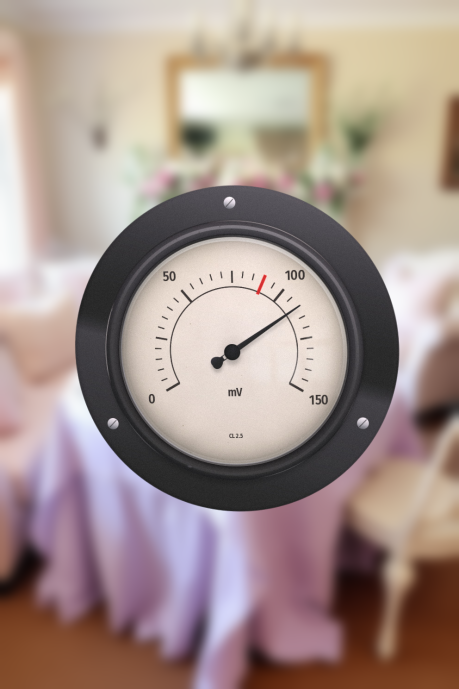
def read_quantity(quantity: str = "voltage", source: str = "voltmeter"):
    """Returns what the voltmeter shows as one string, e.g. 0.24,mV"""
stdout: 110,mV
